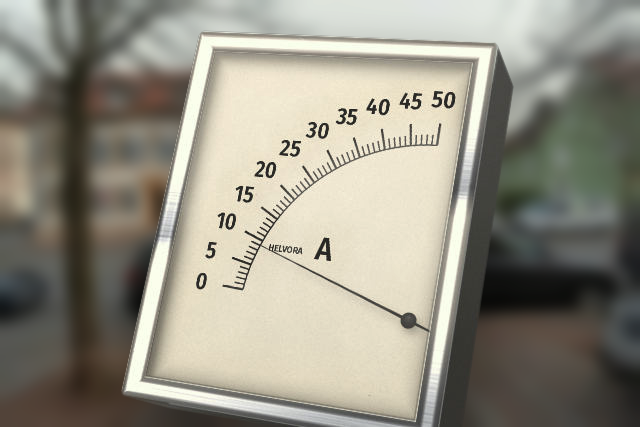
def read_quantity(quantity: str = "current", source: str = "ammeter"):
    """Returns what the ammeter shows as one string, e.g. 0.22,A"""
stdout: 9,A
